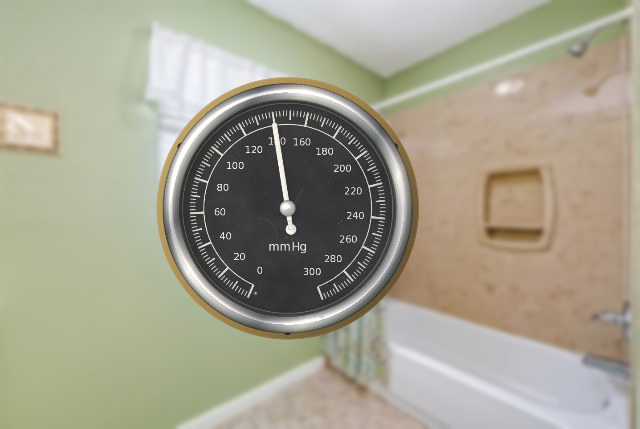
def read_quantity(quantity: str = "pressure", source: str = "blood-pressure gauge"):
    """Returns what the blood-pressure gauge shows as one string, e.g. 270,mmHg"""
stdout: 140,mmHg
